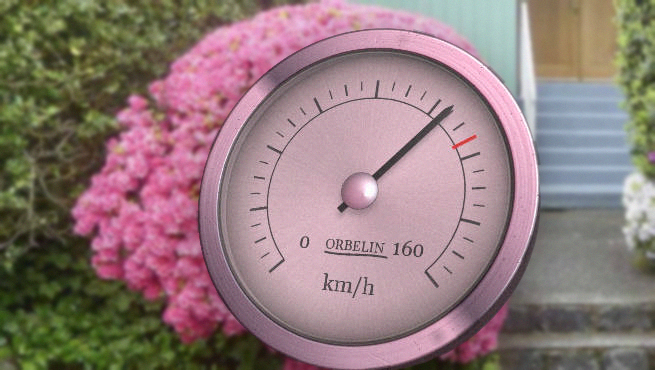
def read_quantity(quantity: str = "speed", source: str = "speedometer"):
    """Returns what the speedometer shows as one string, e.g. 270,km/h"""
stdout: 105,km/h
